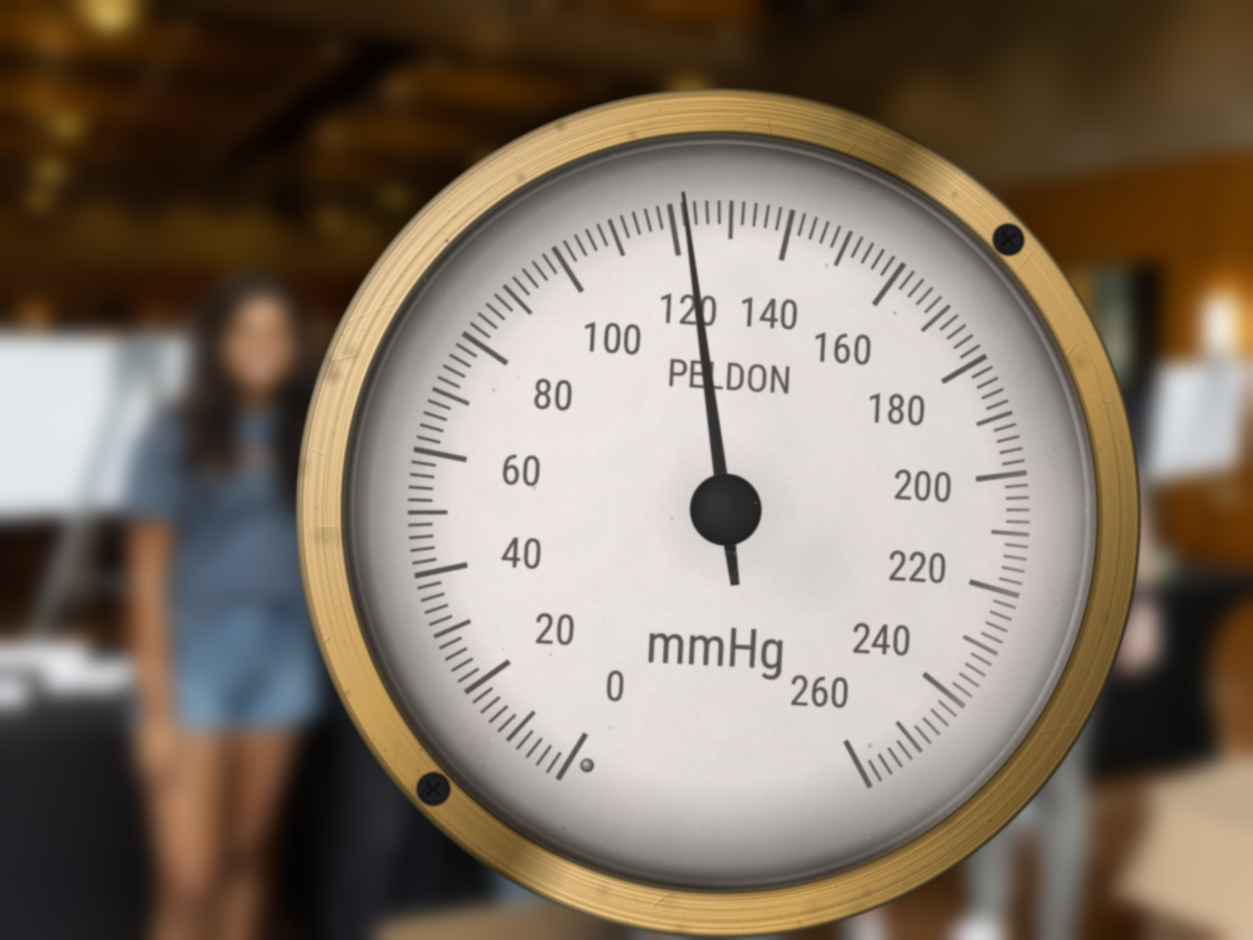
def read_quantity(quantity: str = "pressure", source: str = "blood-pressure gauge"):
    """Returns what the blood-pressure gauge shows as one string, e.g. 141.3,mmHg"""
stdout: 122,mmHg
